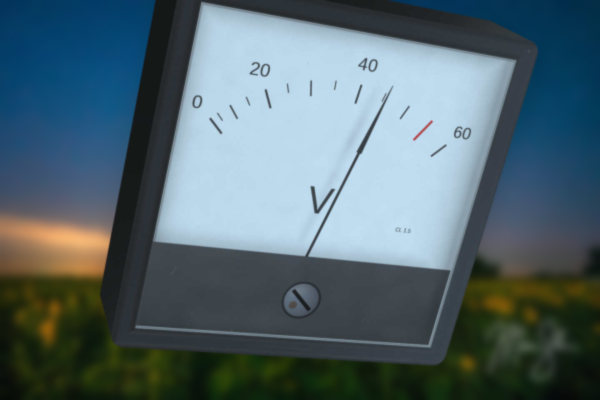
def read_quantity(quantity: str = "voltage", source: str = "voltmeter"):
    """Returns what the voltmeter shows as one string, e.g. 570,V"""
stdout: 45,V
